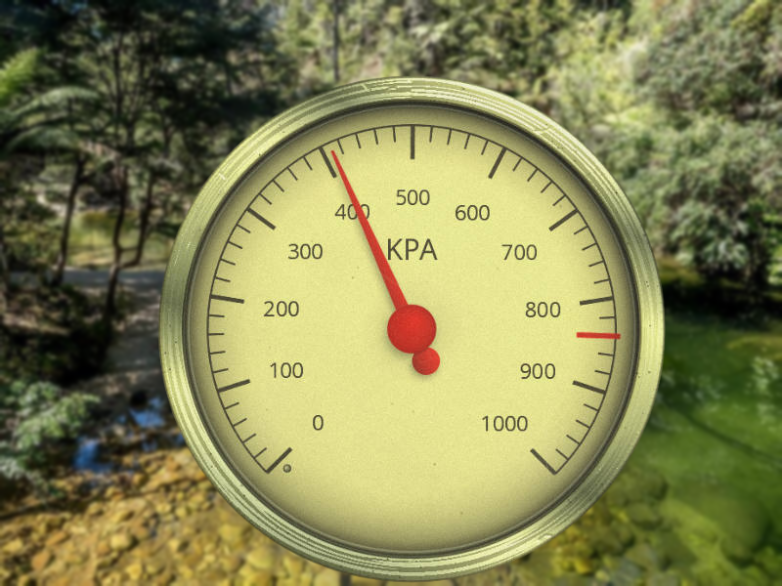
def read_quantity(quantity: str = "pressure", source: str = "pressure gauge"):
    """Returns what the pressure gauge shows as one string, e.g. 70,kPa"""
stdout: 410,kPa
